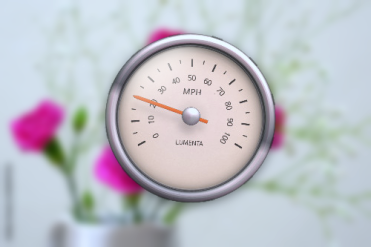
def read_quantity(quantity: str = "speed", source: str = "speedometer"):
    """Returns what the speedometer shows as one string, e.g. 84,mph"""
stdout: 20,mph
